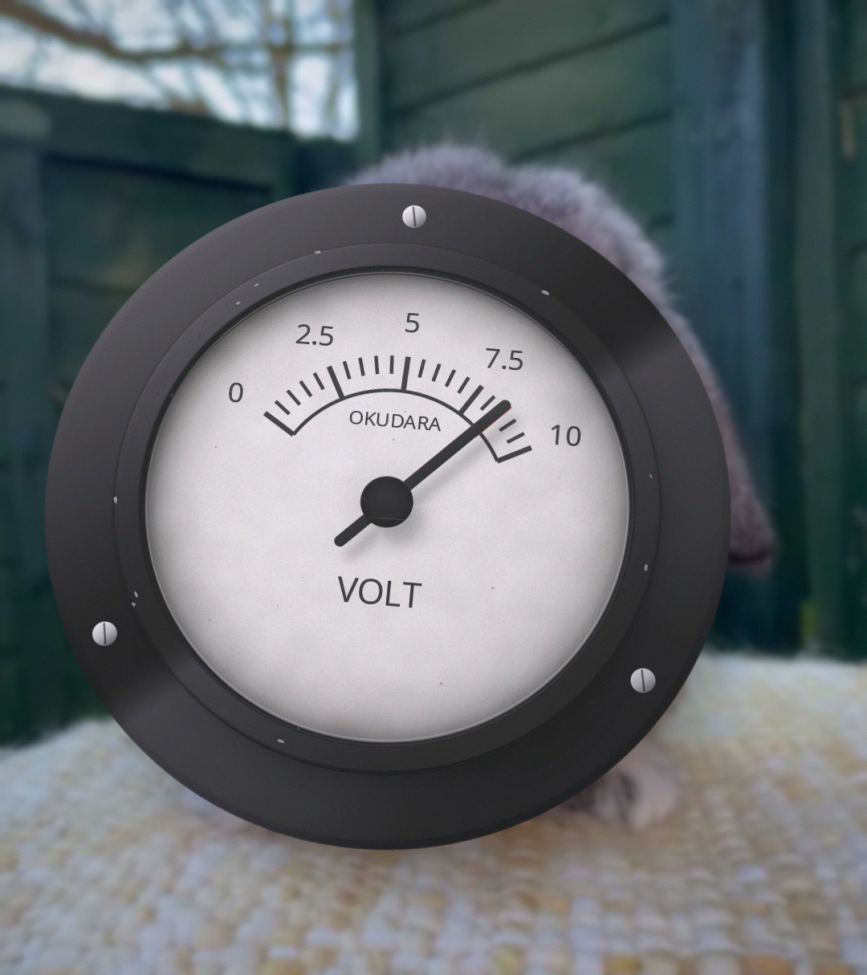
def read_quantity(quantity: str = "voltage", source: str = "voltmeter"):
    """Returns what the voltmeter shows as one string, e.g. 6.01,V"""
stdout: 8.5,V
